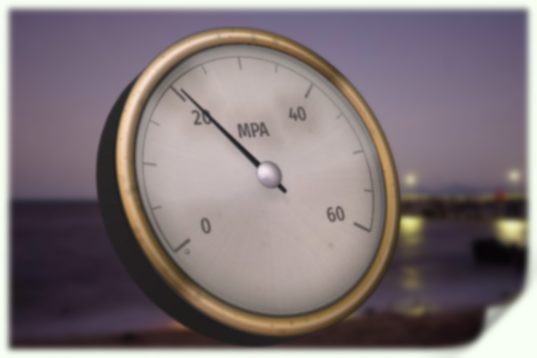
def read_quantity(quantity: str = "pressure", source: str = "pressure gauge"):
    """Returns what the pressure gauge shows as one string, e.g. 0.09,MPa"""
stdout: 20,MPa
